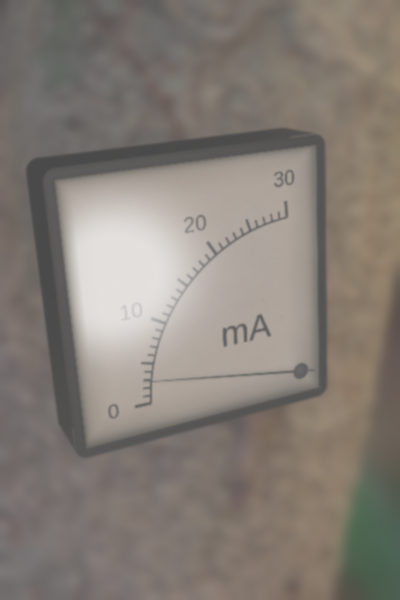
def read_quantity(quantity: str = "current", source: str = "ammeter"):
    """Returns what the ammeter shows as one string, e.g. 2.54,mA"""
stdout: 3,mA
